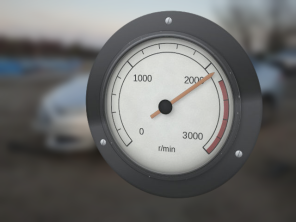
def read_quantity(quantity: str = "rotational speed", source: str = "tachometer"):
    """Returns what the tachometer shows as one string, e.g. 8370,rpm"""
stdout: 2100,rpm
